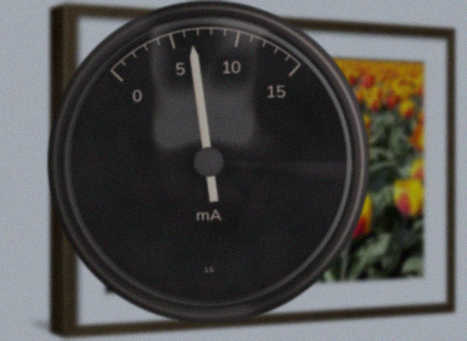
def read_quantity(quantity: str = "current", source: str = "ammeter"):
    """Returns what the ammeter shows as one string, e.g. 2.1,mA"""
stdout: 6.5,mA
